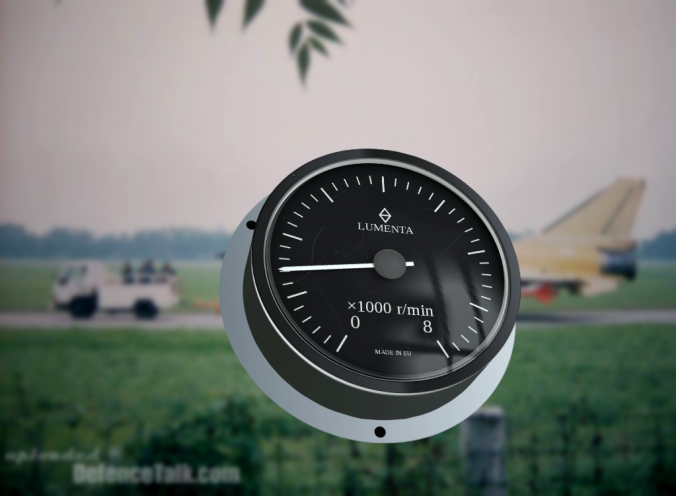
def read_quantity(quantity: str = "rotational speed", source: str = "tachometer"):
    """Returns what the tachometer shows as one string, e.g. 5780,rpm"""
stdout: 1400,rpm
